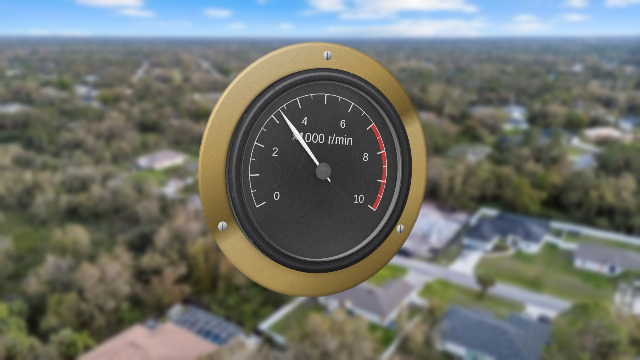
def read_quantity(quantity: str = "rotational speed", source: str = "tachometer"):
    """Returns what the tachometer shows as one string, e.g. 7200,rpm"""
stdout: 3250,rpm
